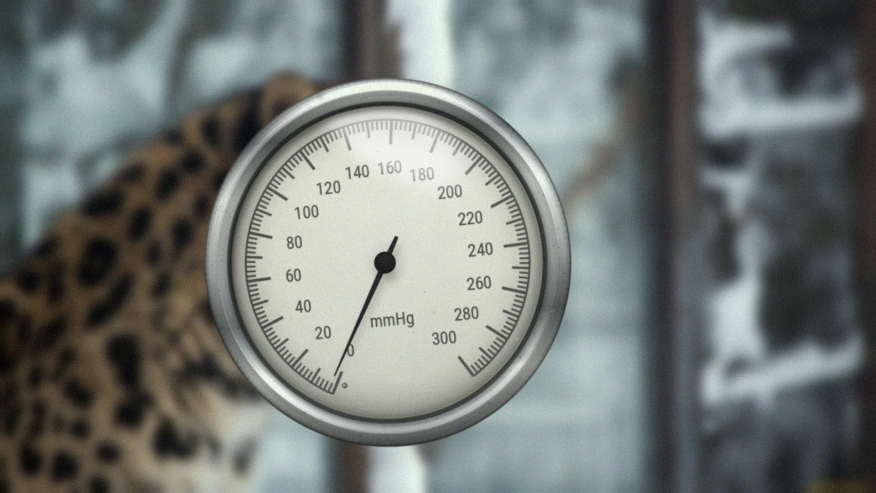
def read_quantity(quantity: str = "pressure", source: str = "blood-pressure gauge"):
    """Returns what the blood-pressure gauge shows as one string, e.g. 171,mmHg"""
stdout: 2,mmHg
